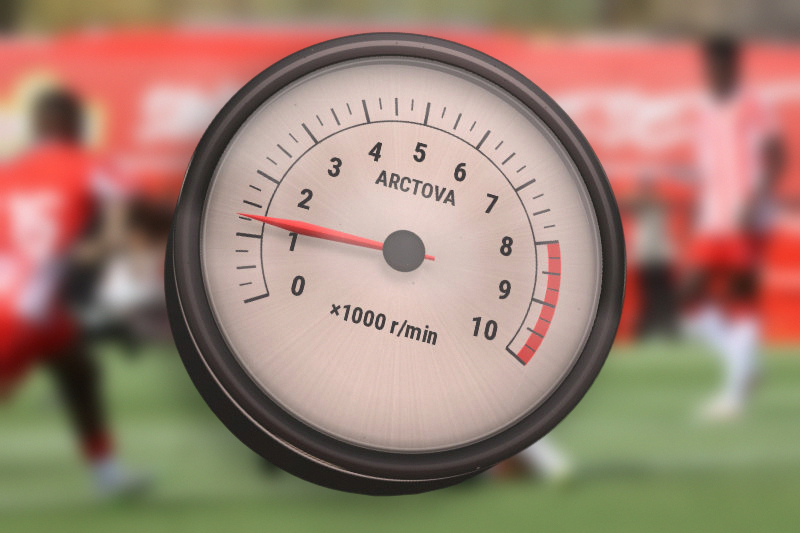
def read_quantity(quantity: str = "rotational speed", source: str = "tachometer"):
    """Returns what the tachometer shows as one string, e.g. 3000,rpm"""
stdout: 1250,rpm
